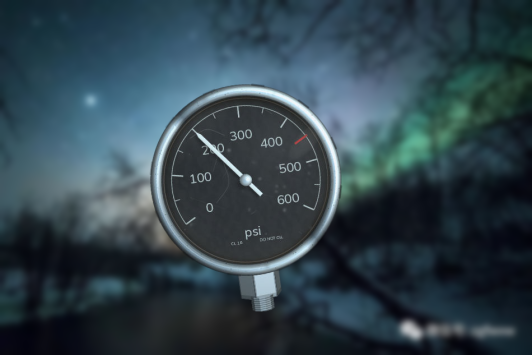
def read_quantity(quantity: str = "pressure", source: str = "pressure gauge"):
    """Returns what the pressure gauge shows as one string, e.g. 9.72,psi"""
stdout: 200,psi
